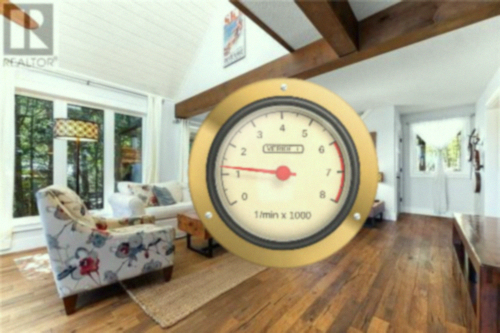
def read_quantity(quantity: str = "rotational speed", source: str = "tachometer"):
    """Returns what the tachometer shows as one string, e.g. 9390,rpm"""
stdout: 1250,rpm
